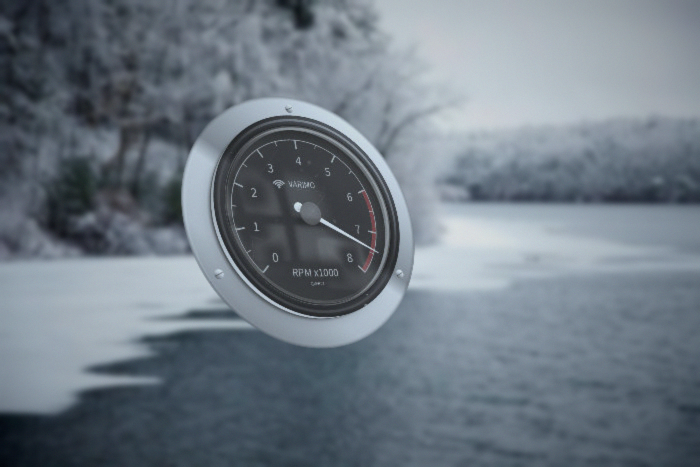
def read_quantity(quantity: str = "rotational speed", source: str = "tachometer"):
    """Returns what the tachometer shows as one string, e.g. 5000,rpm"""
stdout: 7500,rpm
